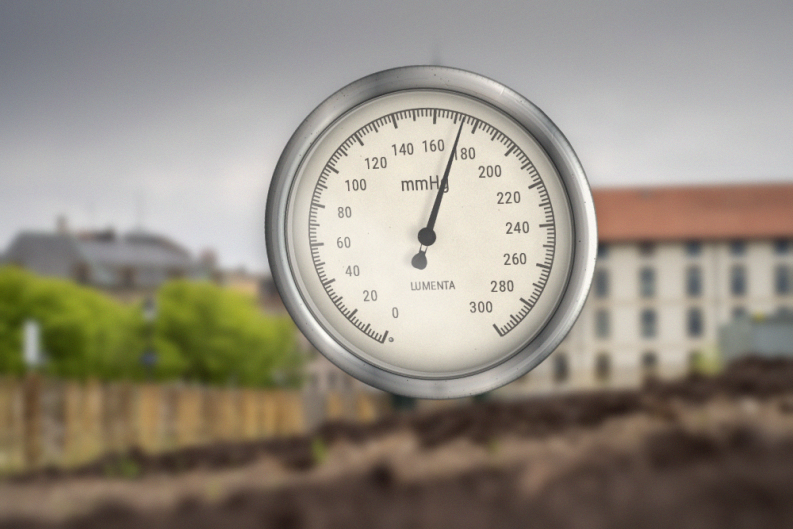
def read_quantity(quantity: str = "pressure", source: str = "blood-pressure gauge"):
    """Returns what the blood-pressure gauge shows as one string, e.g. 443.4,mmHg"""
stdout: 174,mmHg
